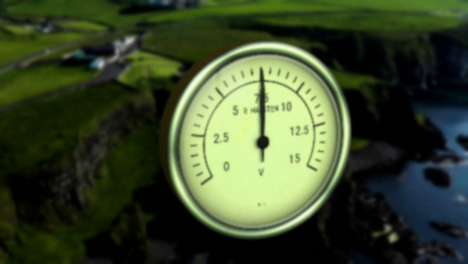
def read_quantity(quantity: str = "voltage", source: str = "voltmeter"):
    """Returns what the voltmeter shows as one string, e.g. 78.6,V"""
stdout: 7.5,V
